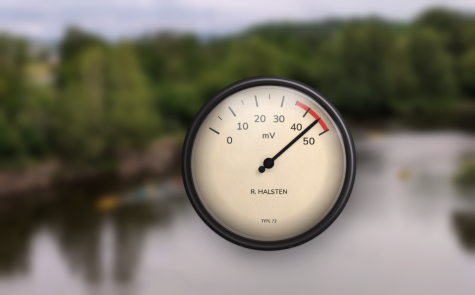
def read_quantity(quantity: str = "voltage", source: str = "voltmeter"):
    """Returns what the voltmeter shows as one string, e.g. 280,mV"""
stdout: 45,mV
